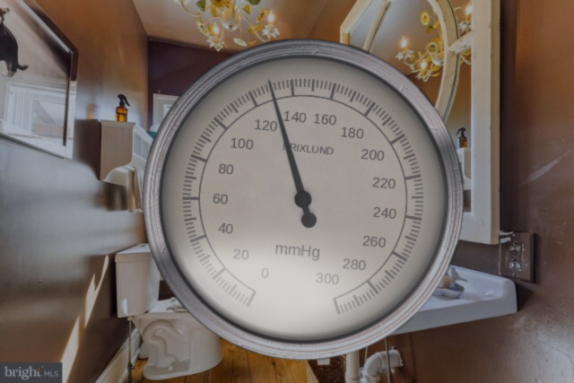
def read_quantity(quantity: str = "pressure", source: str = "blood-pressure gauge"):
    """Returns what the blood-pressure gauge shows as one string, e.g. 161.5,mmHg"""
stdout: 130,mmHg
